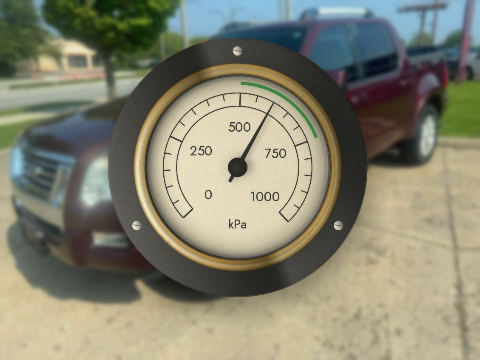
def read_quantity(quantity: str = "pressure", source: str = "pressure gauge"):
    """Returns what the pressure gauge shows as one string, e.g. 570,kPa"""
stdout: 600,kPa
